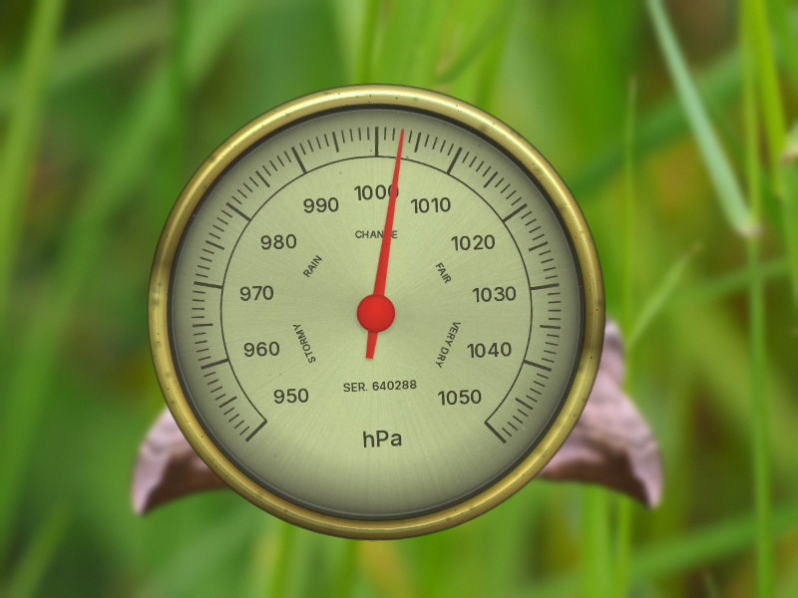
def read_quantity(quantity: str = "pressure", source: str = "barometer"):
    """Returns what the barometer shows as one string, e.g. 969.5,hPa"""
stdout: 1003,hPa
